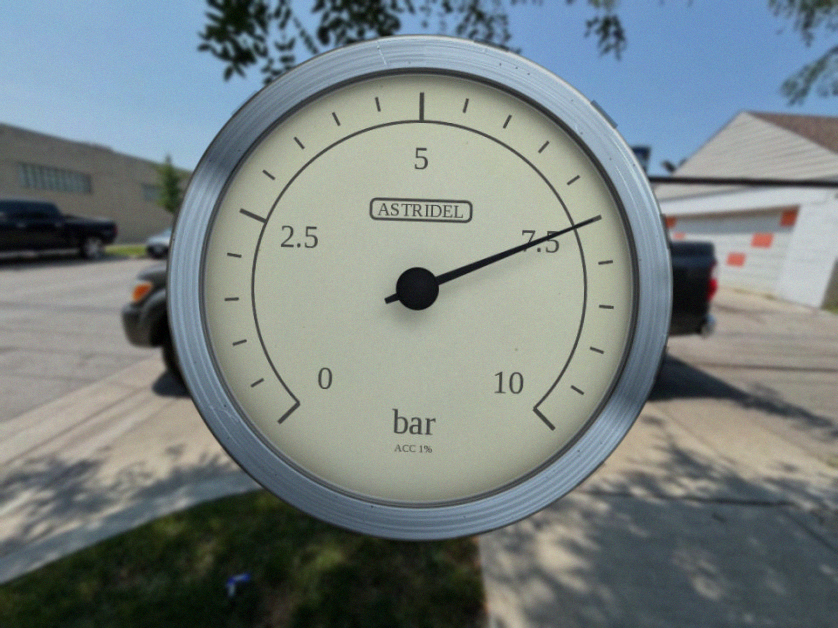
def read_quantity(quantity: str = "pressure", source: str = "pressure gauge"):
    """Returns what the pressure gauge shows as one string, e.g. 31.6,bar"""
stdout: 7.5,bar
